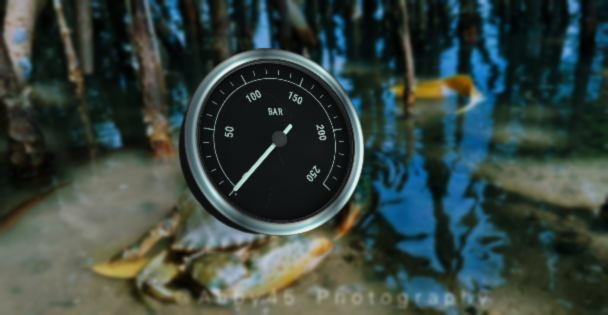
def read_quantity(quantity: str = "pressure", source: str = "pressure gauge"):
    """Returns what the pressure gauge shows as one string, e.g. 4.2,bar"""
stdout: 0,bar
